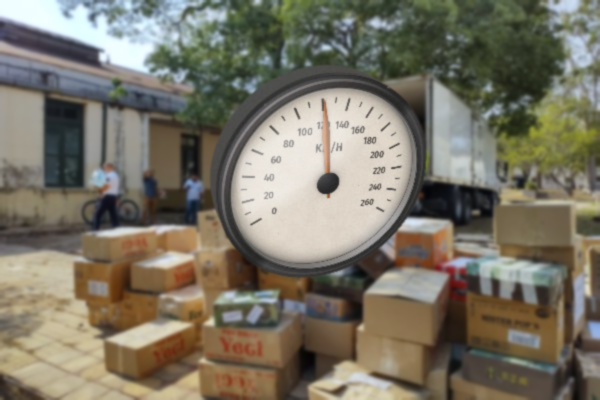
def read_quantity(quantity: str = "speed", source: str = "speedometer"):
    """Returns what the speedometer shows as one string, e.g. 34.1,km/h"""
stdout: 120,km/h
